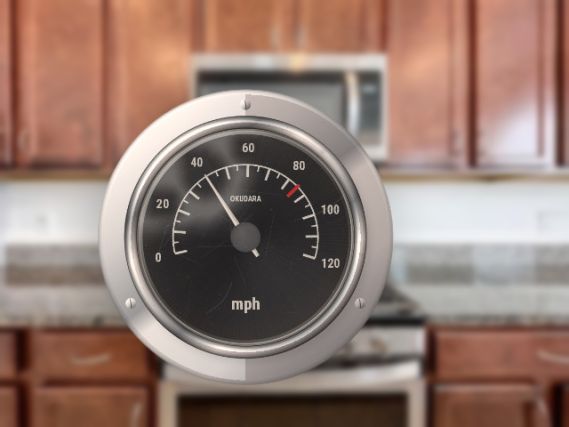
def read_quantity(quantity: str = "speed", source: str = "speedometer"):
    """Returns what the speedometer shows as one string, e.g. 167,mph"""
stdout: 40,mph
